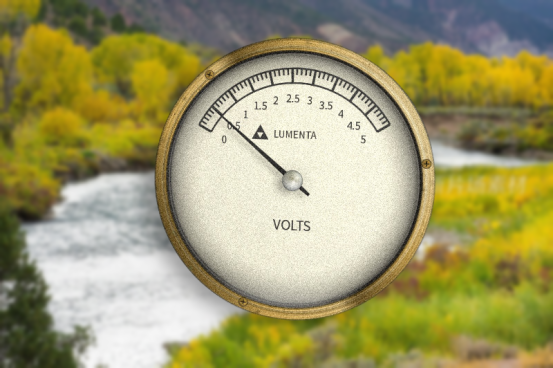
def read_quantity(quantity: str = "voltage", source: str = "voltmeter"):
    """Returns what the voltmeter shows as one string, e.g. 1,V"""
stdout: 0.5,V
